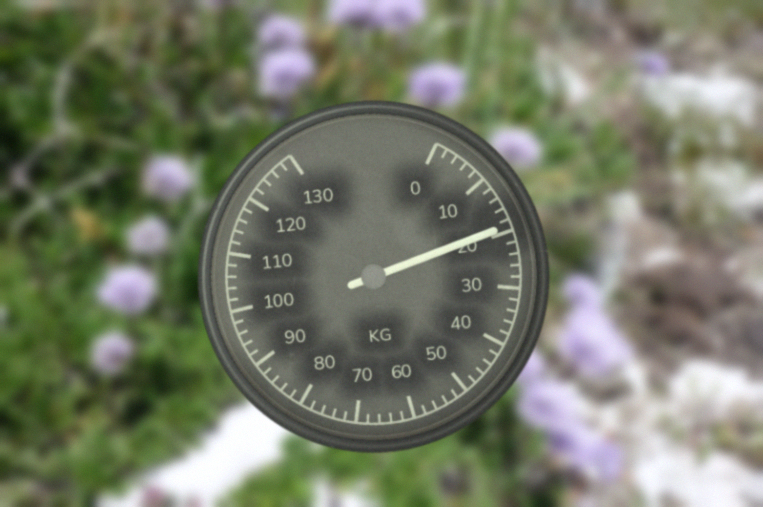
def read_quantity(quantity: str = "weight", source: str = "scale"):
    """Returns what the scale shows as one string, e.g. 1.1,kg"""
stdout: 19,kg
